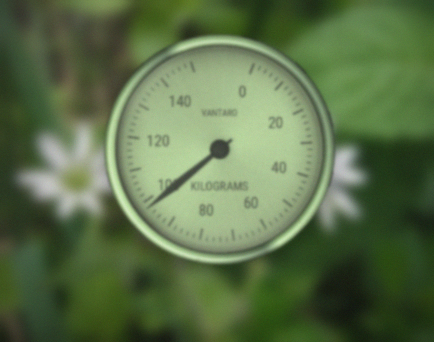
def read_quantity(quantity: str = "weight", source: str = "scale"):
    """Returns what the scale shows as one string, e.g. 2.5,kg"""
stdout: 98,kg
